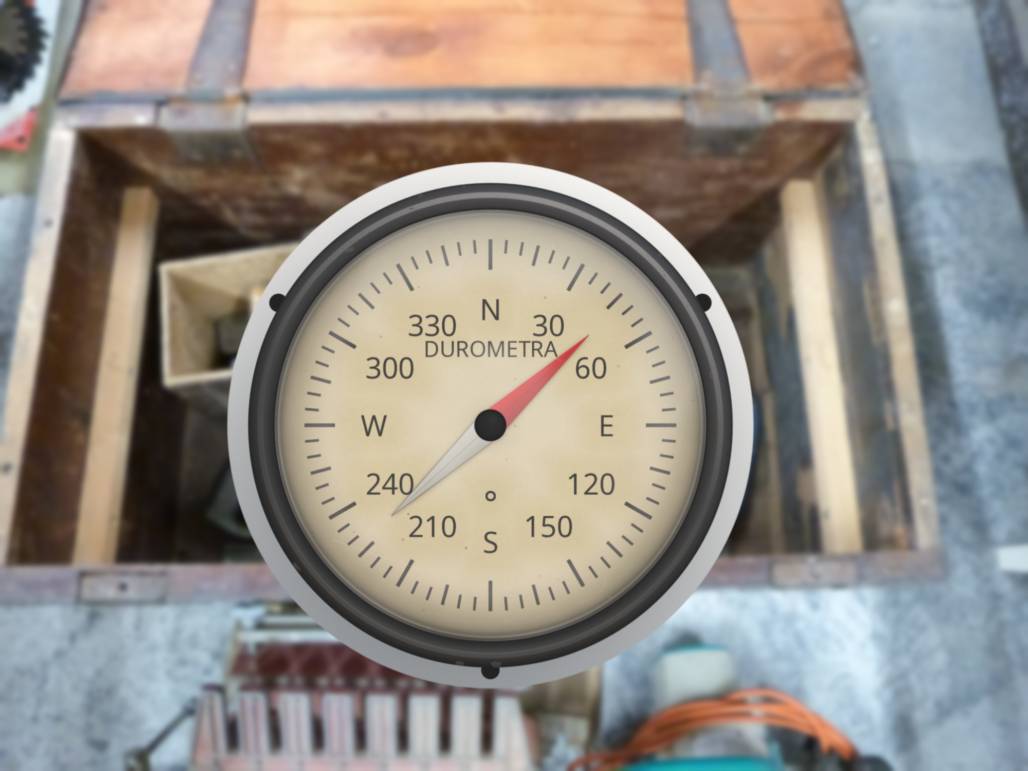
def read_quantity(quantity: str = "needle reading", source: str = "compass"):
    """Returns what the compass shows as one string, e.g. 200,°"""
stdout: 47.5,°
